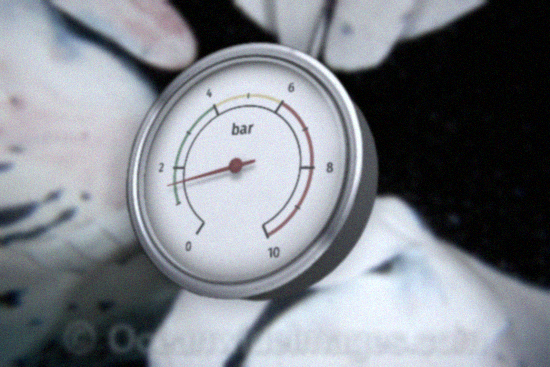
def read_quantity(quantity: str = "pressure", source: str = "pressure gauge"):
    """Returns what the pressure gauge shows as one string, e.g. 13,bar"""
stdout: 1.5,bar
